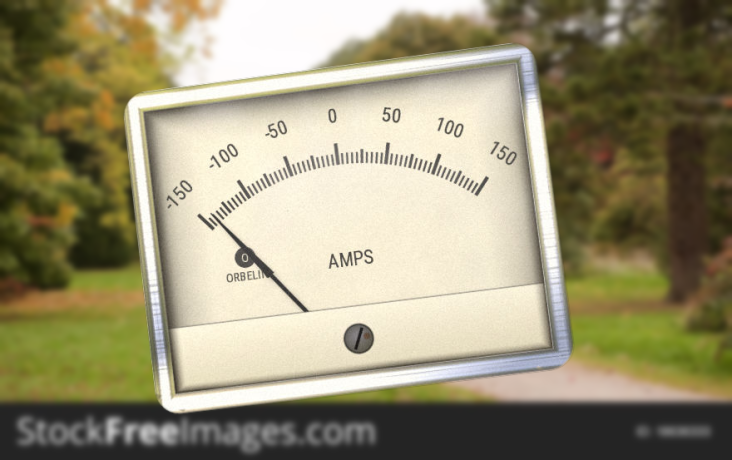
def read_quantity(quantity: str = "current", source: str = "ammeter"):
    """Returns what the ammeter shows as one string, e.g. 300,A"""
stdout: -140,A
